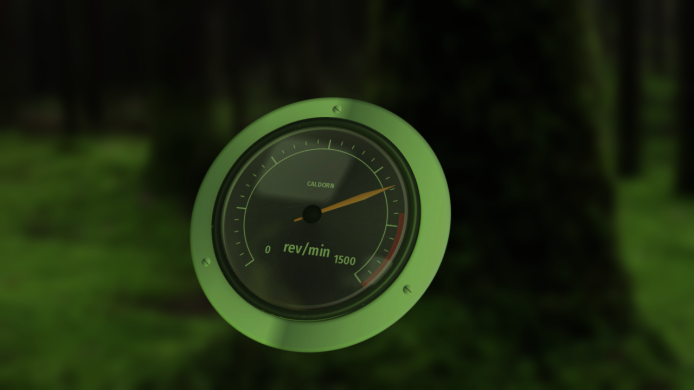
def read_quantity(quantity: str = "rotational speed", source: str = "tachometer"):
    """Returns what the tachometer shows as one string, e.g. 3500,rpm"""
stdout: 1100,rpm
